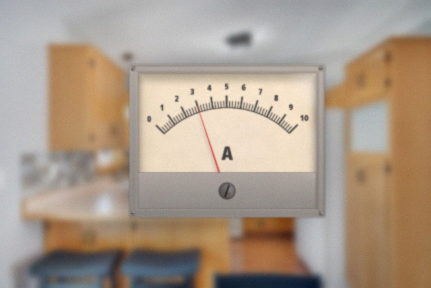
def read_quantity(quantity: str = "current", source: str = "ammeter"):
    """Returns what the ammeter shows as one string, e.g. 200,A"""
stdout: 3,A
